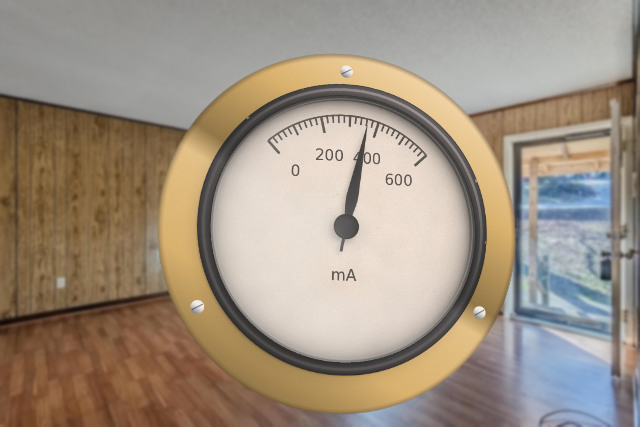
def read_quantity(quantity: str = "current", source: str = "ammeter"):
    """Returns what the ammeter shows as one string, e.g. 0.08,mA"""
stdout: 360,mA
